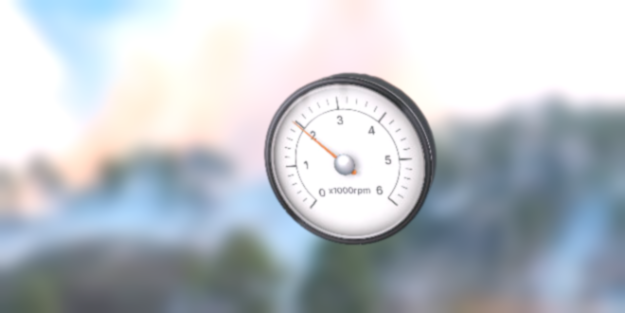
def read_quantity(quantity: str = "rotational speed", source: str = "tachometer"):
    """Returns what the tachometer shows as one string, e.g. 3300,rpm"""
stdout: 2000,rpm
